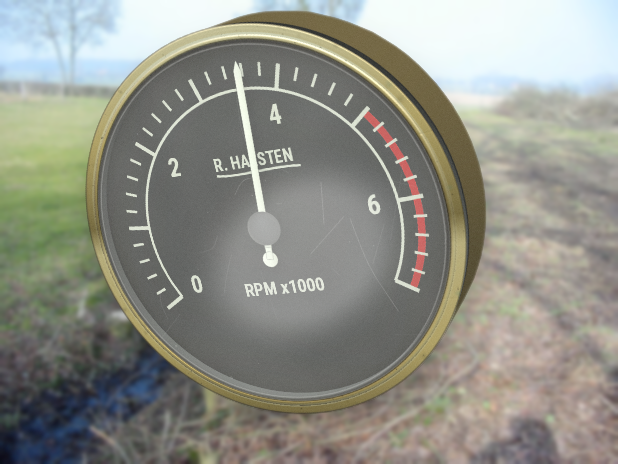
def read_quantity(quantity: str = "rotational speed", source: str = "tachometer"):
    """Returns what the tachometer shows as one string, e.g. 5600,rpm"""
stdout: 3600,rpm
